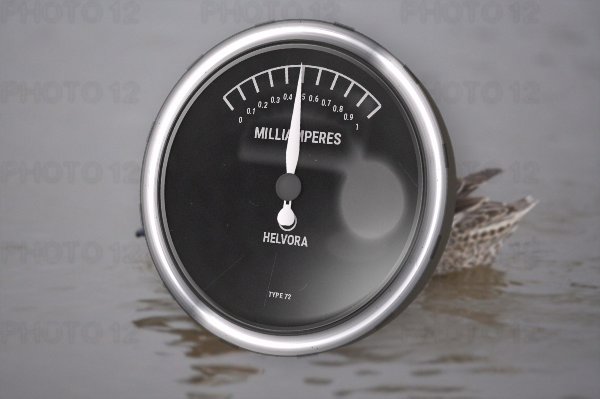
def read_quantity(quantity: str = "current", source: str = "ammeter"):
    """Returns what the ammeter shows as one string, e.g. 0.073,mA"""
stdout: 0.5,mA
